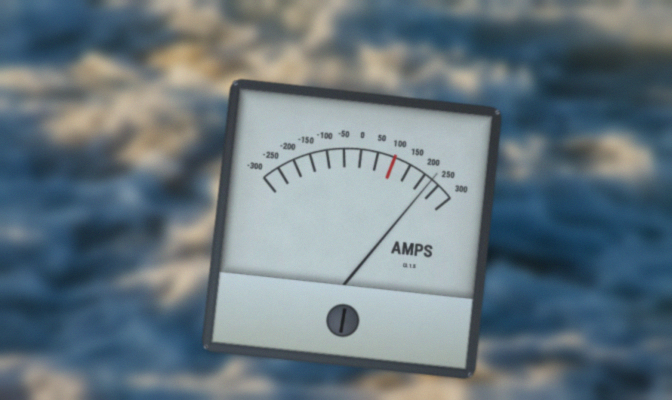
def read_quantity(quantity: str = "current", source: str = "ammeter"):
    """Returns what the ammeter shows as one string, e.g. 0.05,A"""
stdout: 225,A
